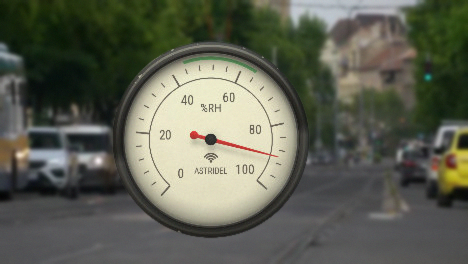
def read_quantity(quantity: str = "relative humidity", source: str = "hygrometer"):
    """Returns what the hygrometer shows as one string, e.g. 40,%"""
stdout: 90,%
